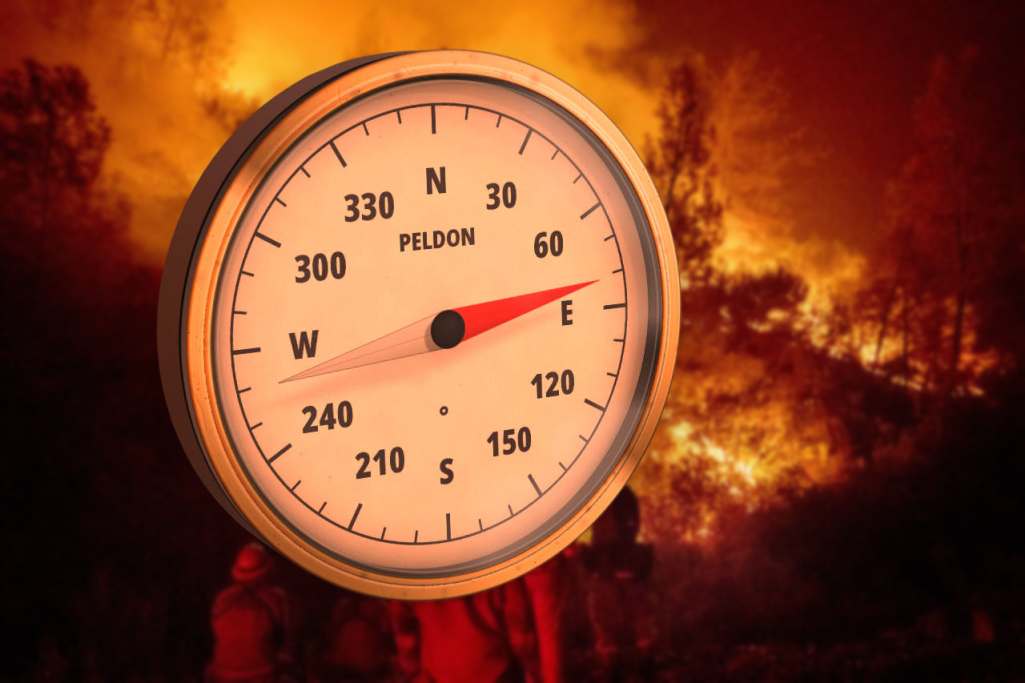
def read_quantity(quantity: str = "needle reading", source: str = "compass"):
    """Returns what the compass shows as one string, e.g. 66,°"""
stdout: 80,°
